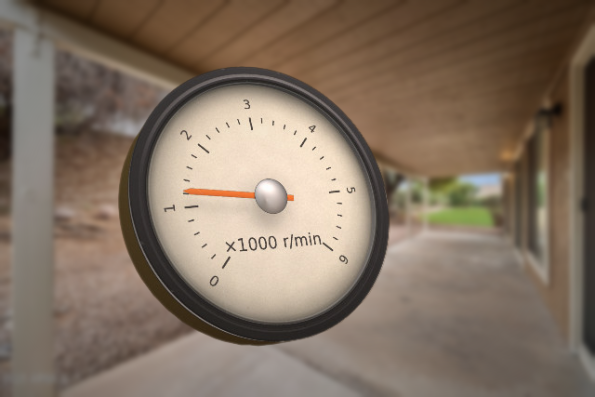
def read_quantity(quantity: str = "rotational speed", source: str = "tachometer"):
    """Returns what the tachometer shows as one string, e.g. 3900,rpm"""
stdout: 1200,rpm
